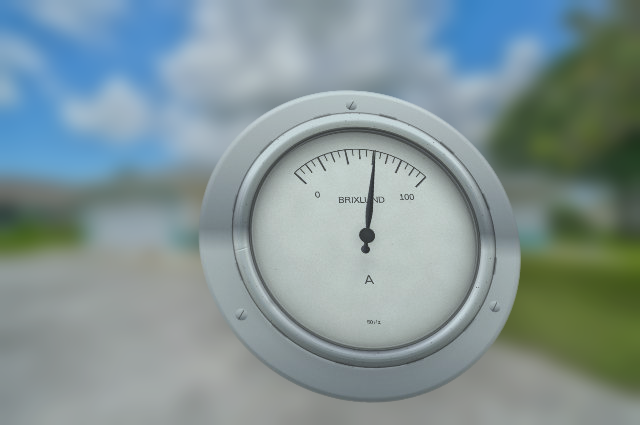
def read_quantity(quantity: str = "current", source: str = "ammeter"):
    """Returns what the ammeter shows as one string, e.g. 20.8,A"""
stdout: 60,A
